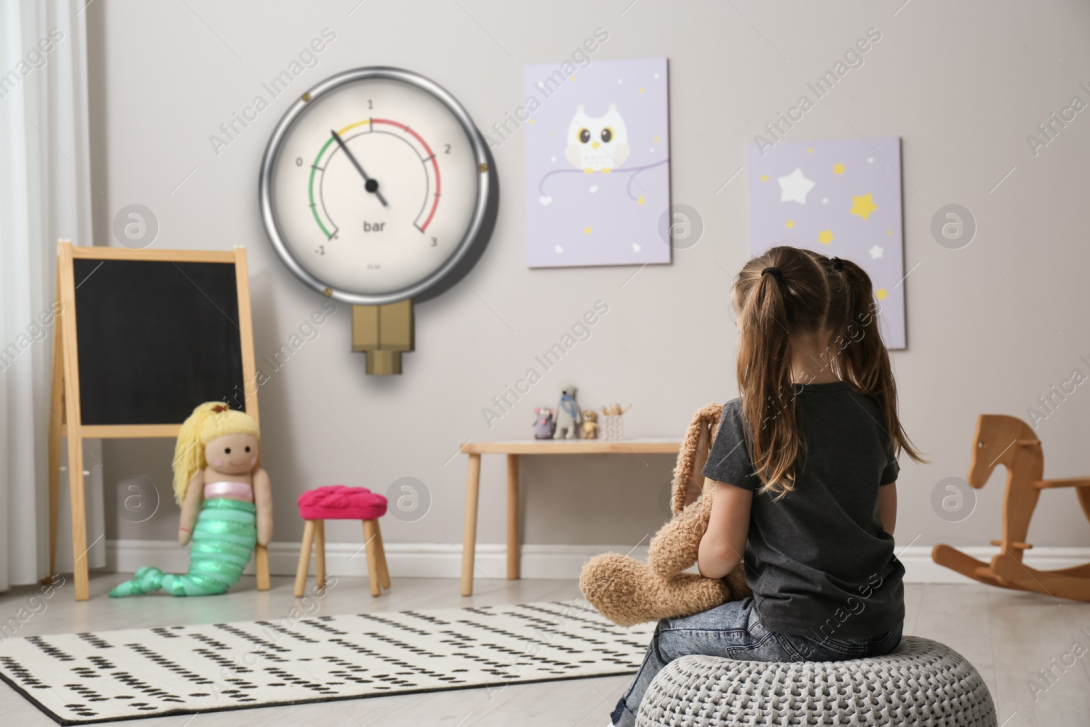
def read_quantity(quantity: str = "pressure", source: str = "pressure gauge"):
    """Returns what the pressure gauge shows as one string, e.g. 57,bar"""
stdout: 0.5,bar
